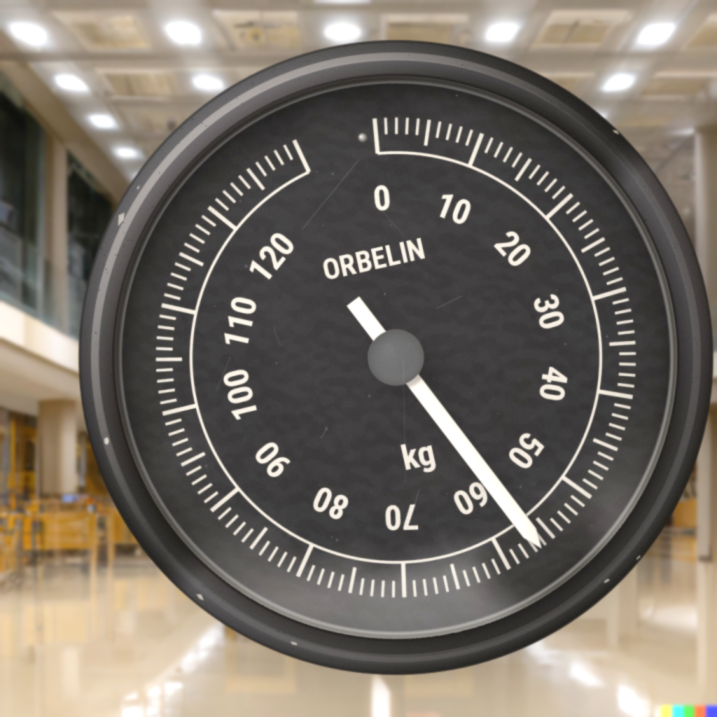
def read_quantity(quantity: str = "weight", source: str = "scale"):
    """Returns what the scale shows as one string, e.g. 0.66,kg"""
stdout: 56.5,kg
